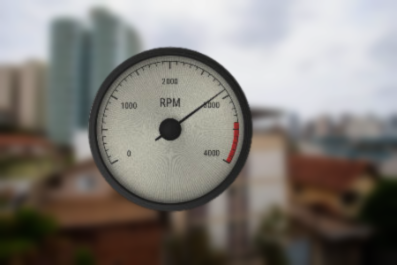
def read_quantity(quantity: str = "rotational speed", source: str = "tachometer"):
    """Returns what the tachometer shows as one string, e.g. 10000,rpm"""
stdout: 2900,rpm
